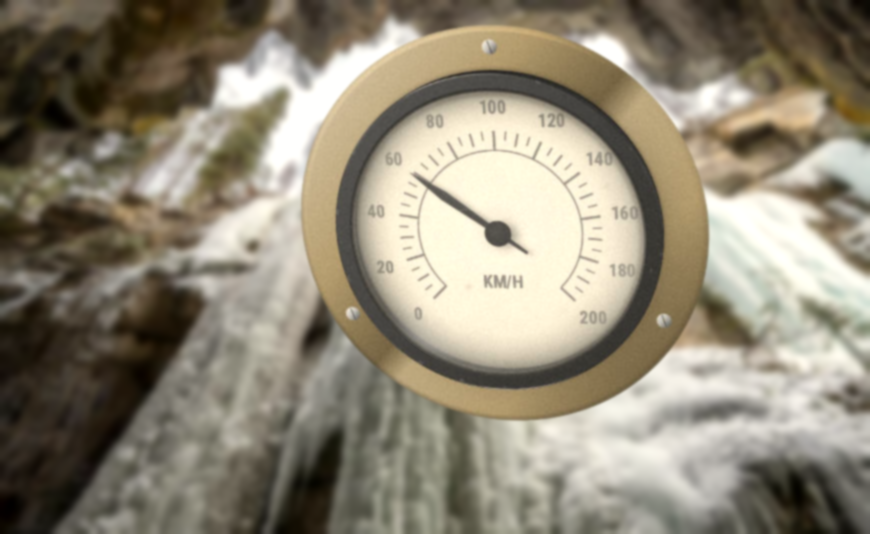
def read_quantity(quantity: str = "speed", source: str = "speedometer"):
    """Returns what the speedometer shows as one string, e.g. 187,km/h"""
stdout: 60,km/h
